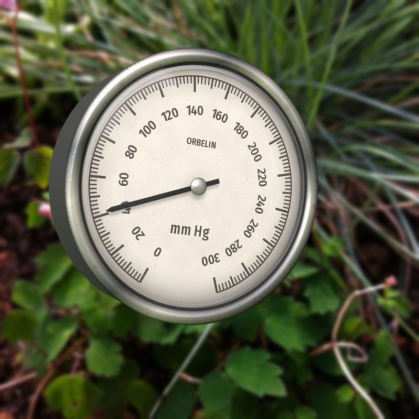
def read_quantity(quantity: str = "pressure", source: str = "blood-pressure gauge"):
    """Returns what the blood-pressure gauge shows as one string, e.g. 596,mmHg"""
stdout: 42,mmHg
